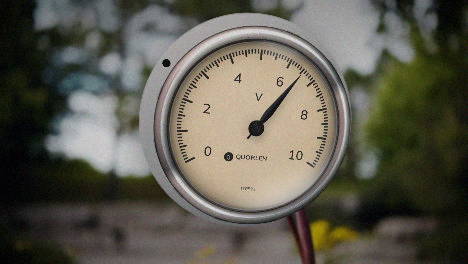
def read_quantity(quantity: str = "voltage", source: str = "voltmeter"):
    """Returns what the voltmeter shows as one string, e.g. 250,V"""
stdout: 6.5,V
